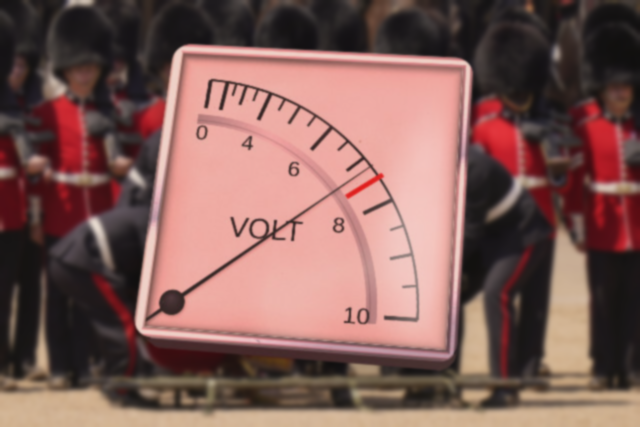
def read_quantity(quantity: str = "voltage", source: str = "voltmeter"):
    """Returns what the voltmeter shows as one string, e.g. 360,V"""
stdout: 7.25,V
